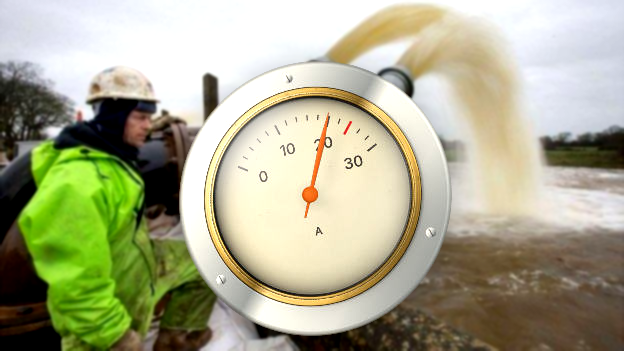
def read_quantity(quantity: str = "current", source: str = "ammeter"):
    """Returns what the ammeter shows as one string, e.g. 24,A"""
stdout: 20,A
